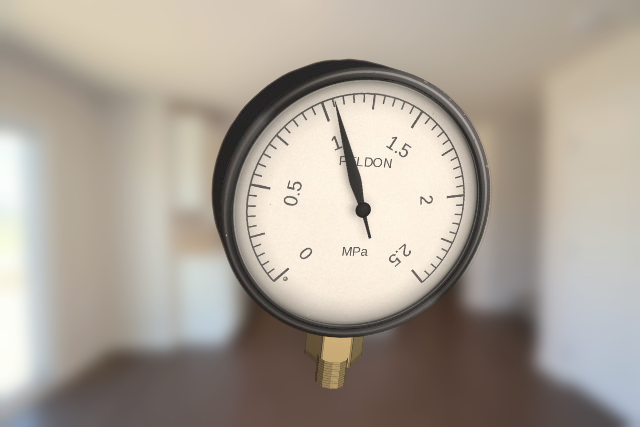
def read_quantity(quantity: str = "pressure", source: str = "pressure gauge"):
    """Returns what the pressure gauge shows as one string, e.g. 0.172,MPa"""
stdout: 1.05,MPa
